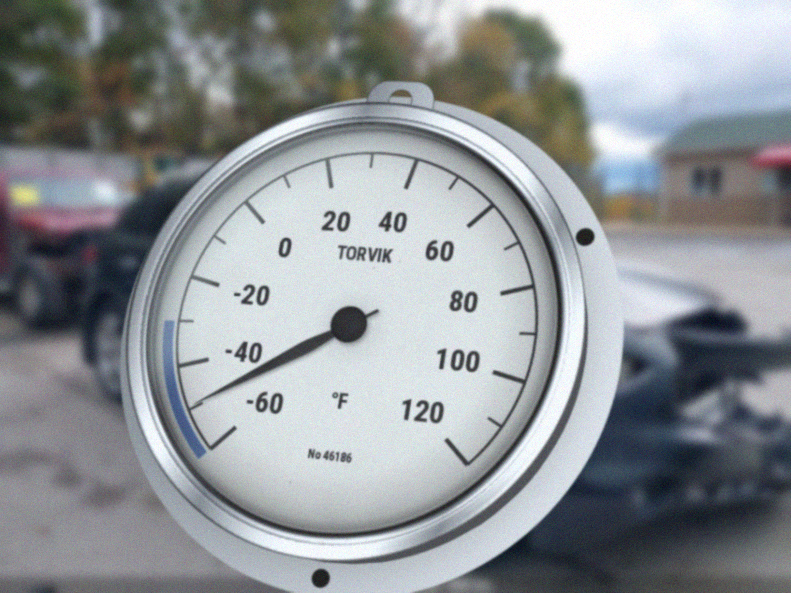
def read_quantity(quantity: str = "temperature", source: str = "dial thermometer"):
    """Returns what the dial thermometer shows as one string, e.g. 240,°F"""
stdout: -50,°F
